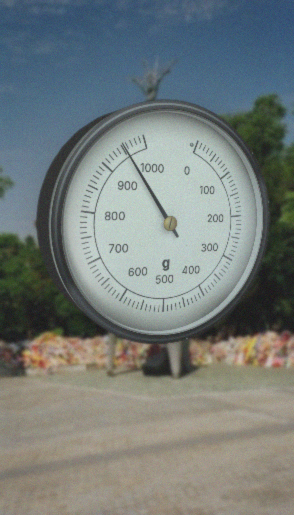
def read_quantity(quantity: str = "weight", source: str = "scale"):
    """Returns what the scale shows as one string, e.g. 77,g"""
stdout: 950,g
